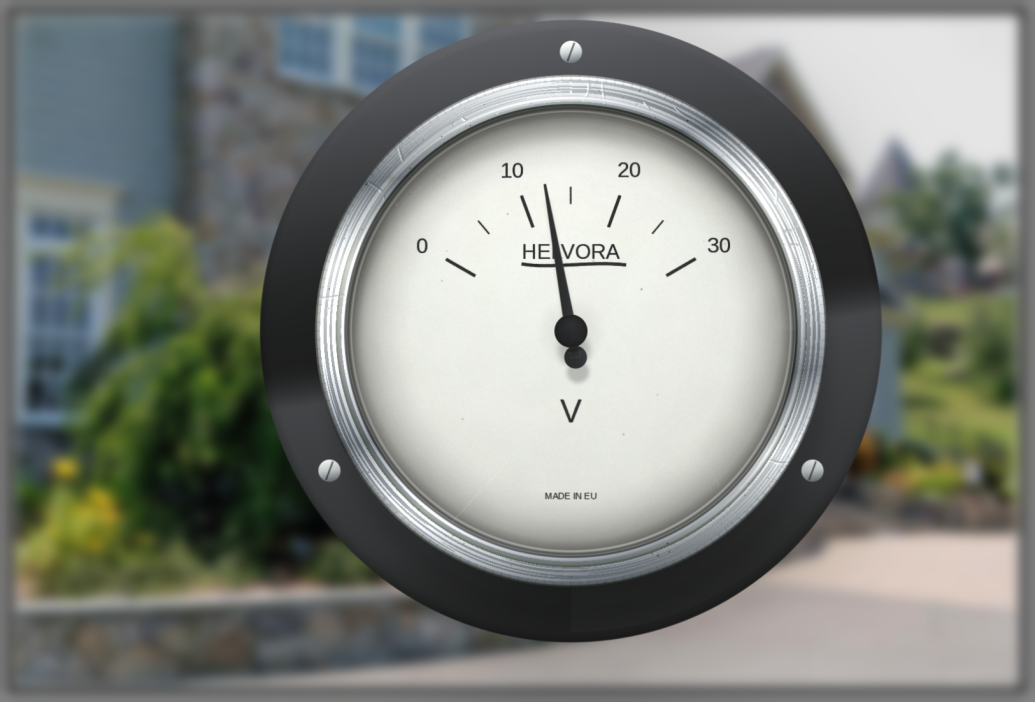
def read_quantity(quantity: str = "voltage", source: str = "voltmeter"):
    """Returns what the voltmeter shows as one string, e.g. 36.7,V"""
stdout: 12.5,V
